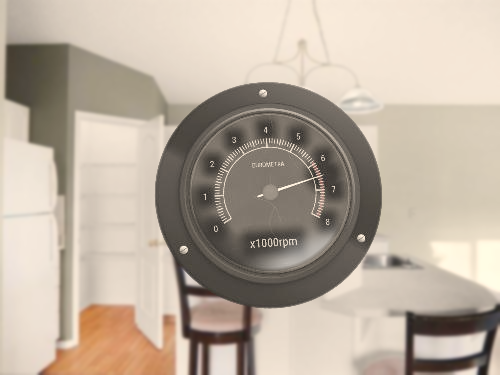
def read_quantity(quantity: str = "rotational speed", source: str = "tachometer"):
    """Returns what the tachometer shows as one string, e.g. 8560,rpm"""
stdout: 6500,rpm
